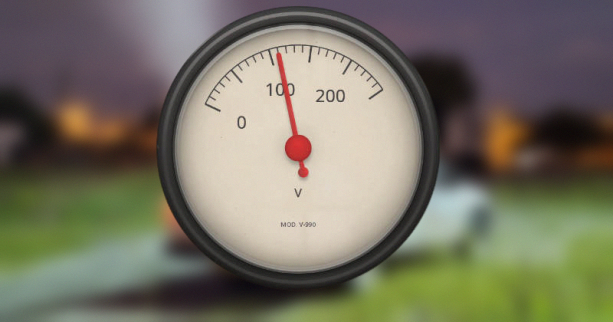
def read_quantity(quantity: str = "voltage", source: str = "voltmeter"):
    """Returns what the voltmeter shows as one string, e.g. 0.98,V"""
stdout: 110,V
